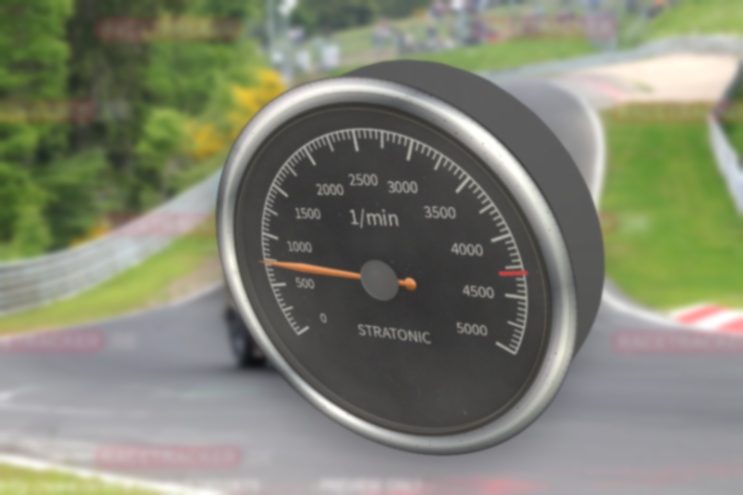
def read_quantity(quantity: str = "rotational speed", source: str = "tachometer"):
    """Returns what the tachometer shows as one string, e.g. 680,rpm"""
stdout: 750,rpm
